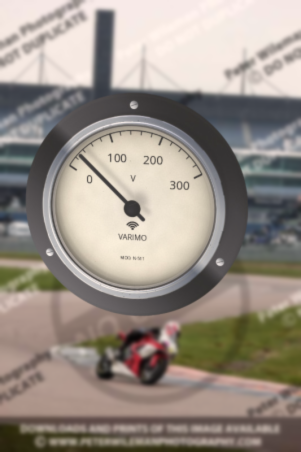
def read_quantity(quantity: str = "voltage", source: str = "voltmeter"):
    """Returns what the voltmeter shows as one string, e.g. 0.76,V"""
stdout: 30,V
